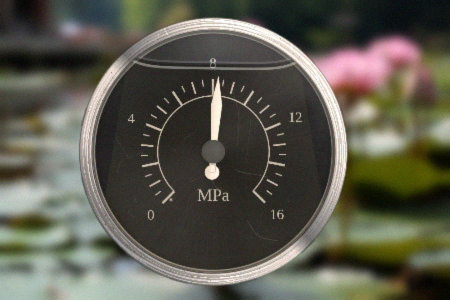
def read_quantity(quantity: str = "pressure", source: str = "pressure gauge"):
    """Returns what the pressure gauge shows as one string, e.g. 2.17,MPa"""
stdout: 8.25,MPa
